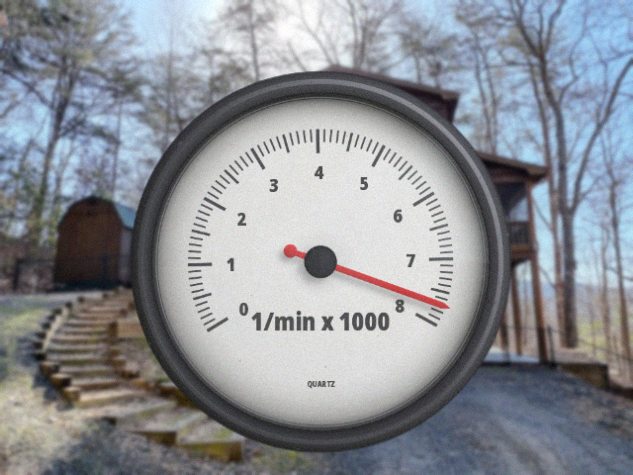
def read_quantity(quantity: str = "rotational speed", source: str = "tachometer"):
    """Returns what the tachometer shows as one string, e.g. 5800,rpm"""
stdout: 7700,rpm
